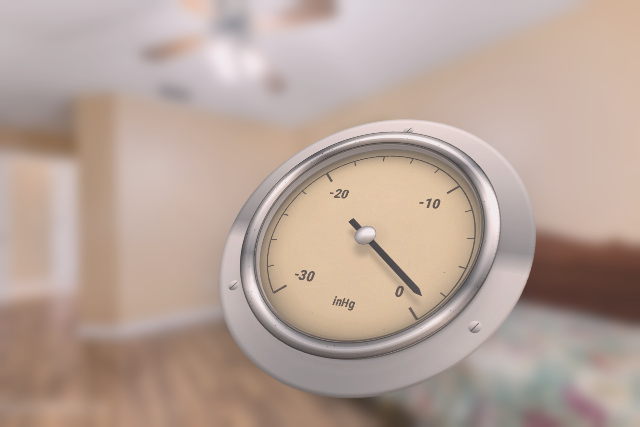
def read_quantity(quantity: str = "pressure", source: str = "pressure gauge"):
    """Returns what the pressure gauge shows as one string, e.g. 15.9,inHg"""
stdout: -1,inHg
